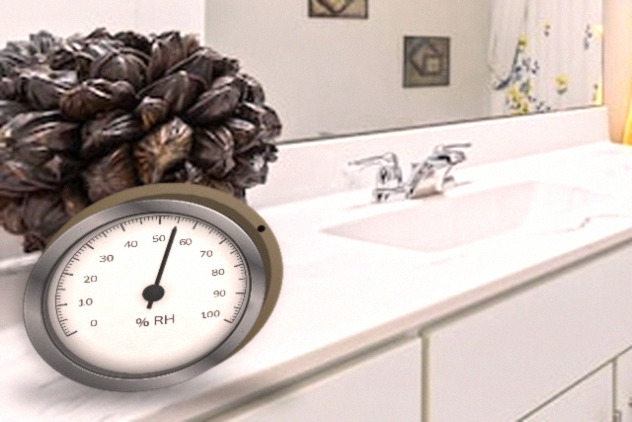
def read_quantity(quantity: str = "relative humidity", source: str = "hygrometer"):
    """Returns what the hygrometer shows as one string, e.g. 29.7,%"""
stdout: 55,%
